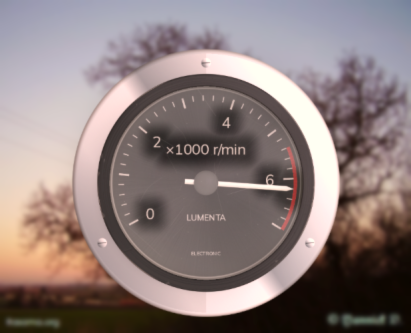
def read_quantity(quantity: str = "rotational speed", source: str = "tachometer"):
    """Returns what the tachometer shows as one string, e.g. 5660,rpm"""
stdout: 6200,rpm
